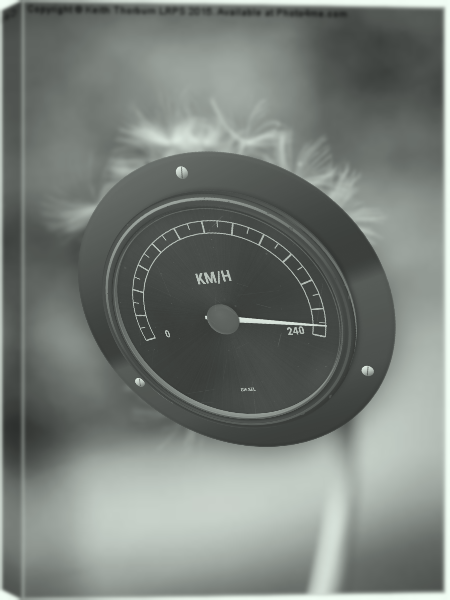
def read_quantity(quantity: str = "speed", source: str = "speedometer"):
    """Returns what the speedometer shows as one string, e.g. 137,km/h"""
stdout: 230,km/h
